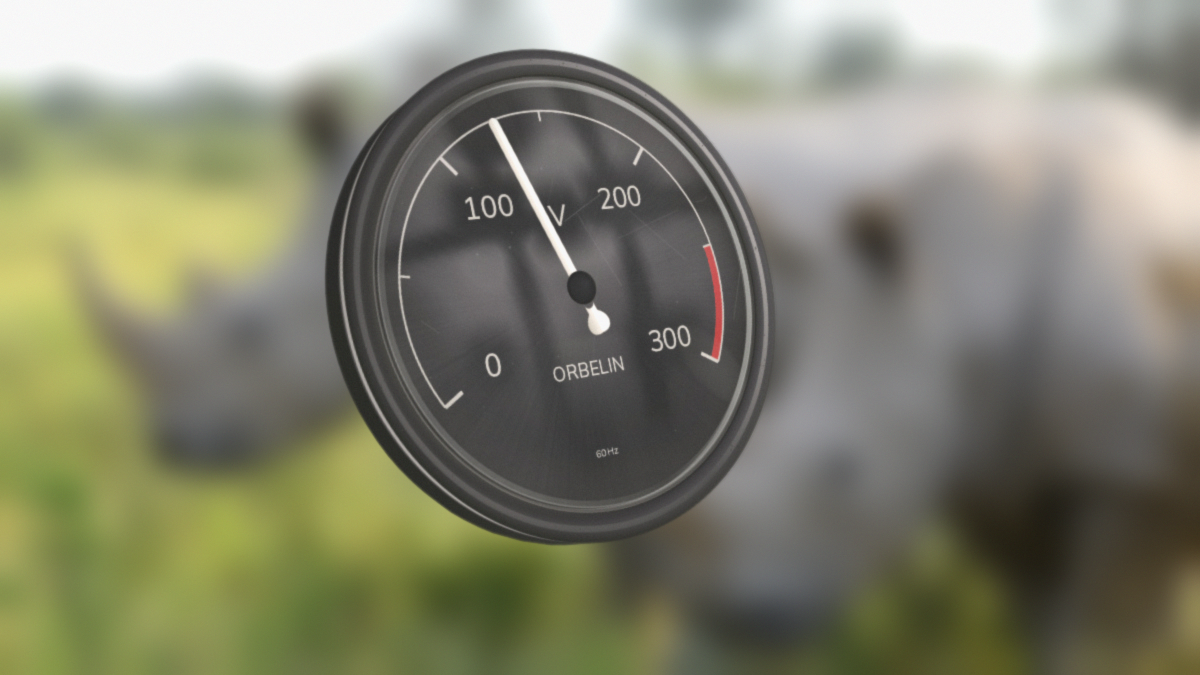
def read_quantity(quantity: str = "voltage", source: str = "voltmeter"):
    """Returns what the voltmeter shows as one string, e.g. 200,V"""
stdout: 125,V
